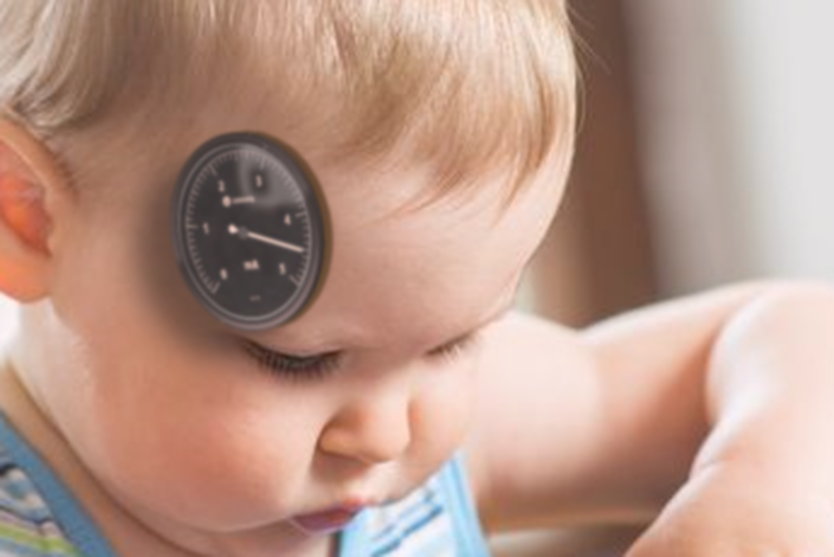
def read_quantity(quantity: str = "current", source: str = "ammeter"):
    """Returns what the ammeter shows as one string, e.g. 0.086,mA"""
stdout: 4.5,mA
